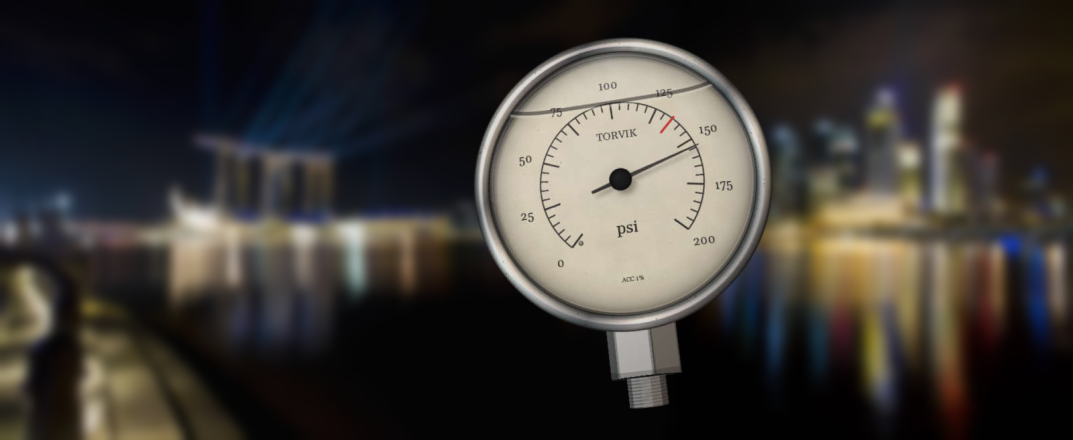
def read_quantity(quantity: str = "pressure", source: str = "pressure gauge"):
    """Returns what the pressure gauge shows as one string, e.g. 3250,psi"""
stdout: 155,psi
